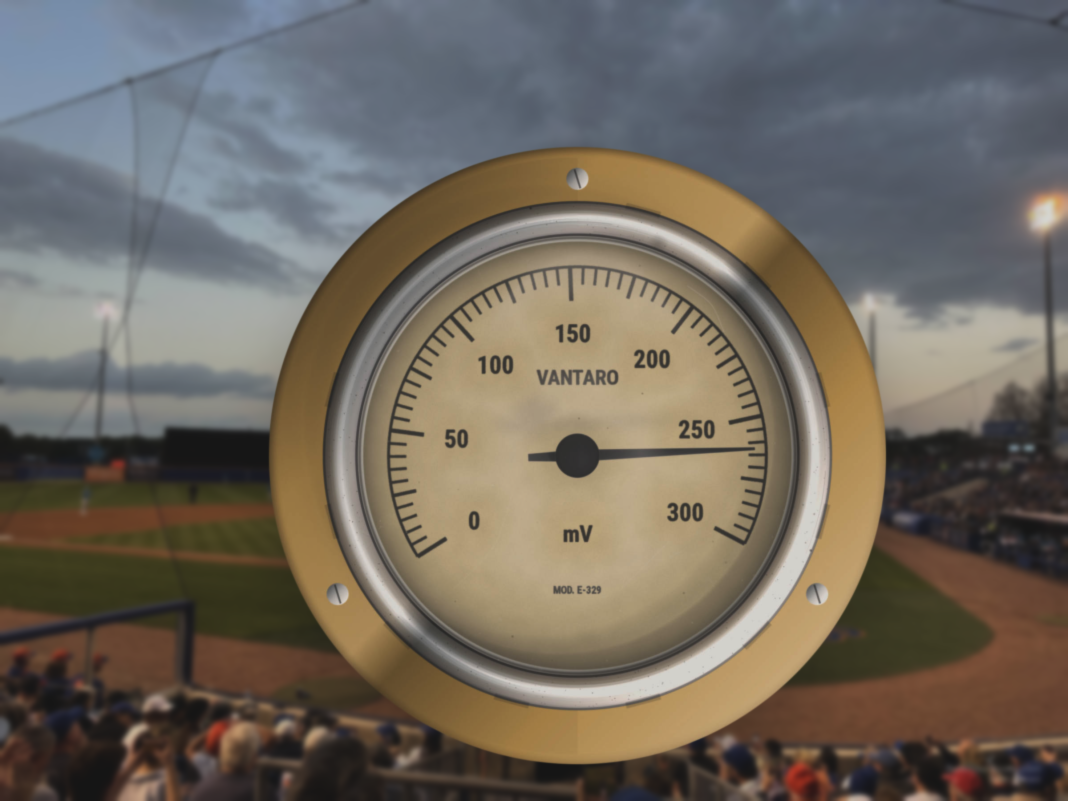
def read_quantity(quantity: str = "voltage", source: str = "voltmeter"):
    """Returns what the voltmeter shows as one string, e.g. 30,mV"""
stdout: 262.5,mV
